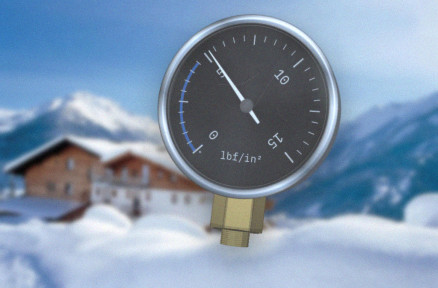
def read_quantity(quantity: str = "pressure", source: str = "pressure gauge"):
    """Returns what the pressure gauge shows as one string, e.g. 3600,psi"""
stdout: 5.25,psi
